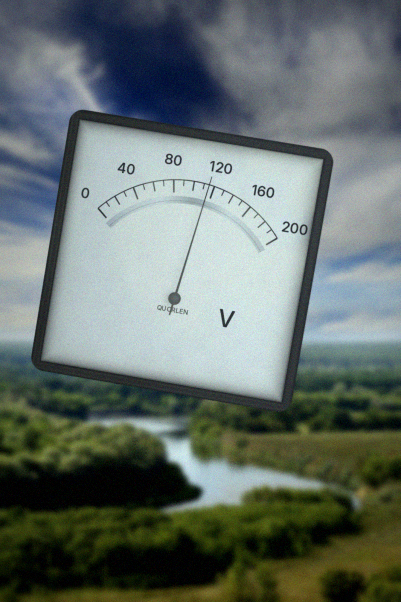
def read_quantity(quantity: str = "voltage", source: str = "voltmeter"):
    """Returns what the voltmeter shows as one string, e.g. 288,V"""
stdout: 115,V
